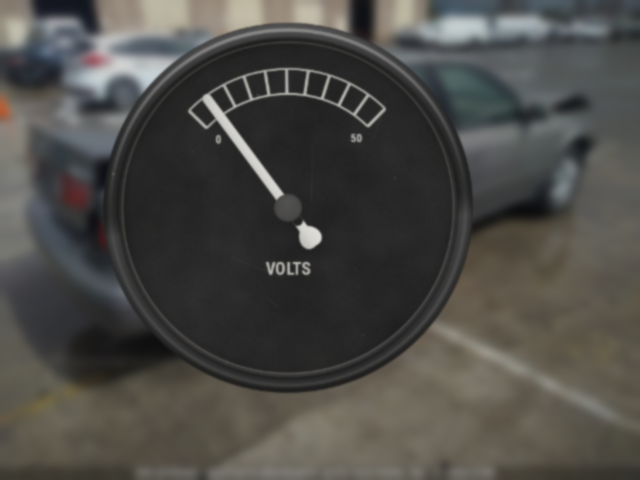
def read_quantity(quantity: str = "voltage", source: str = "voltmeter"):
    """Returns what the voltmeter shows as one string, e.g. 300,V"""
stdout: 5,V
